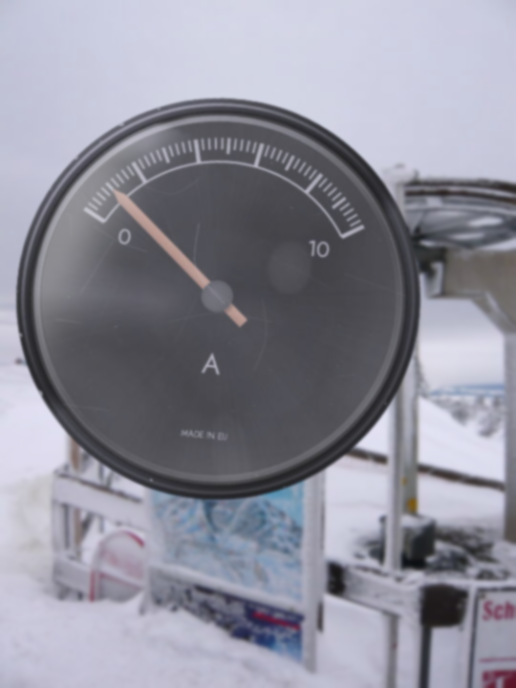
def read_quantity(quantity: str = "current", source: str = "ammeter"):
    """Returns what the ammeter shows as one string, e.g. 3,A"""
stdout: 1,A
